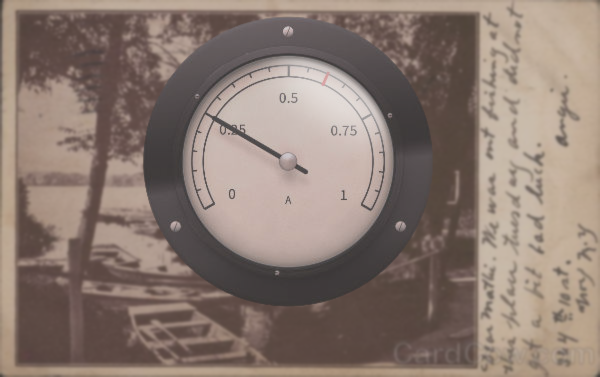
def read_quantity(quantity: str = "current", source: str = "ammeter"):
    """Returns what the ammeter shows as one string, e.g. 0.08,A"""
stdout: 0.25,A
